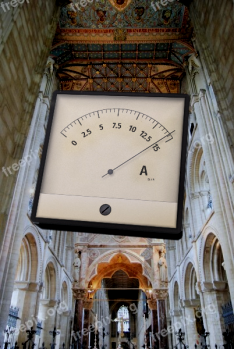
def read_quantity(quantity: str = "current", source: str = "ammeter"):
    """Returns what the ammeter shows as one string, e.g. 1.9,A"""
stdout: 14.5,A
